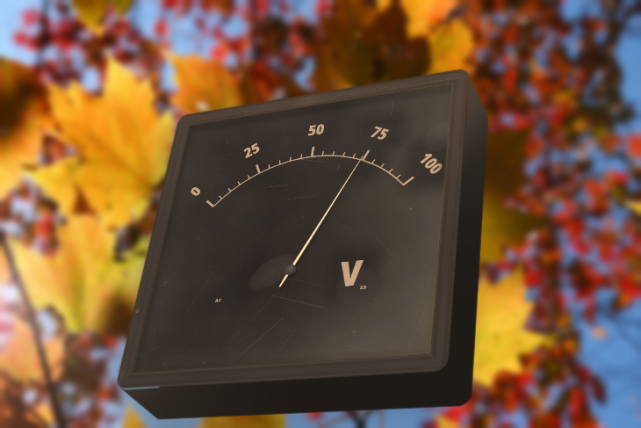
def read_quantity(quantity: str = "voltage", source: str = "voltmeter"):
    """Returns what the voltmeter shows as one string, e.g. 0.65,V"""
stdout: 75,V
